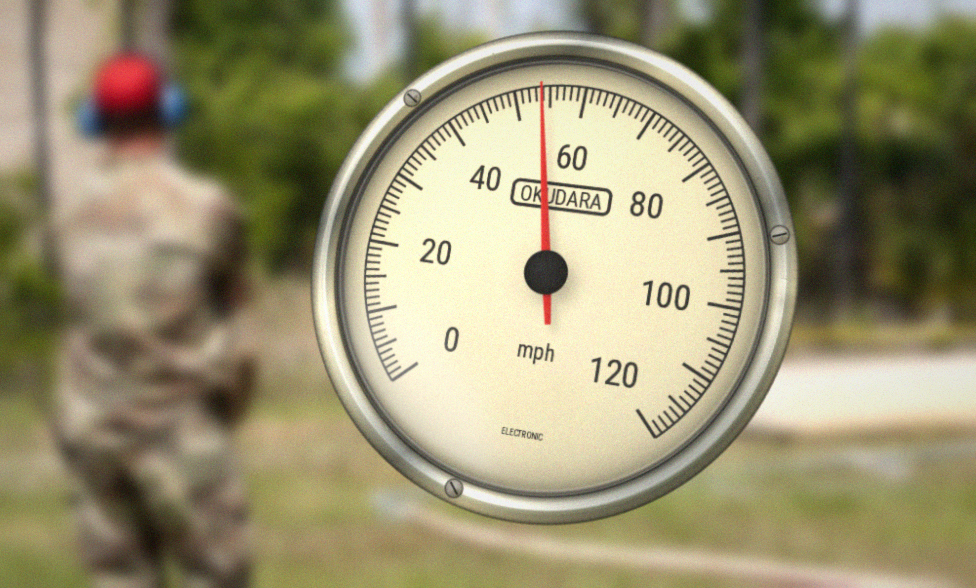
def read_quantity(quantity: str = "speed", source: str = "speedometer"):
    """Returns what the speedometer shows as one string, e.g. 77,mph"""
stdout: 54,mph
